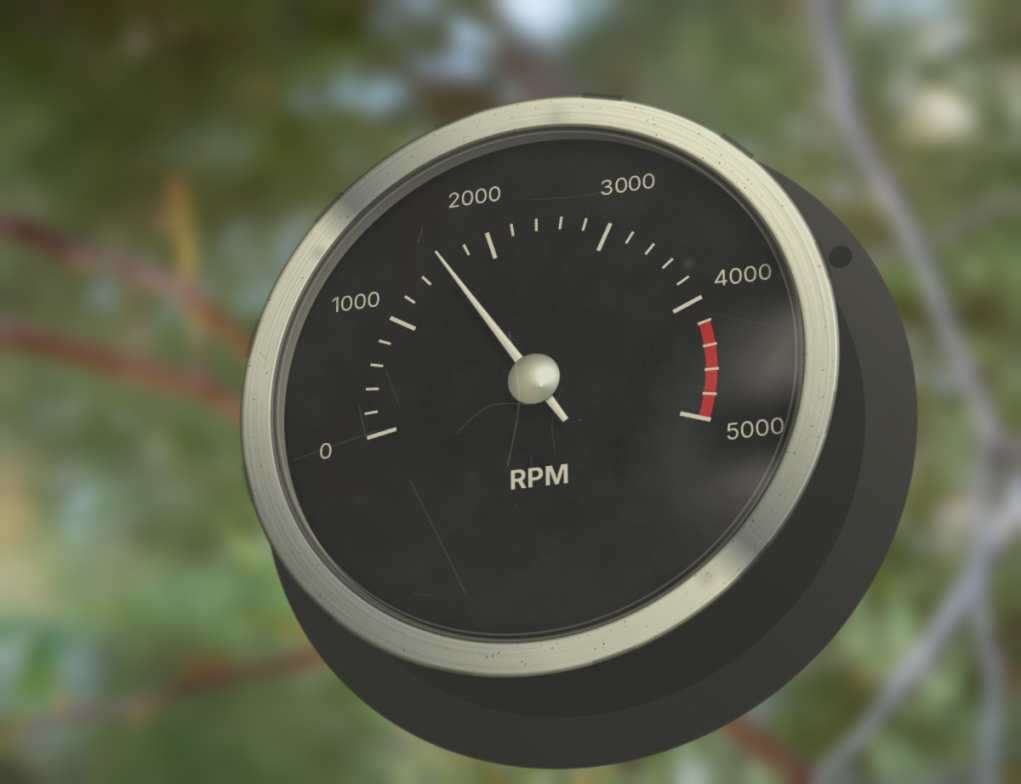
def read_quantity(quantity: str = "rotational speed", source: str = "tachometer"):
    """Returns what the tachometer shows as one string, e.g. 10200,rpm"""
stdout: 1600,rpm
